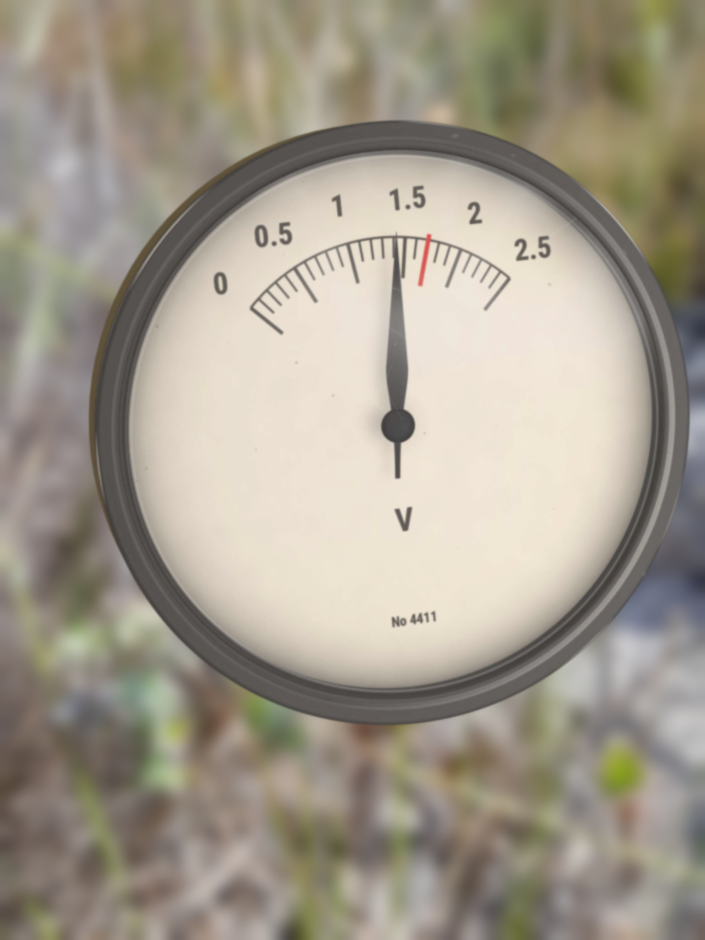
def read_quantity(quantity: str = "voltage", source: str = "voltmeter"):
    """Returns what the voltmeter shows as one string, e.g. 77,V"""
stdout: 1.4,V
